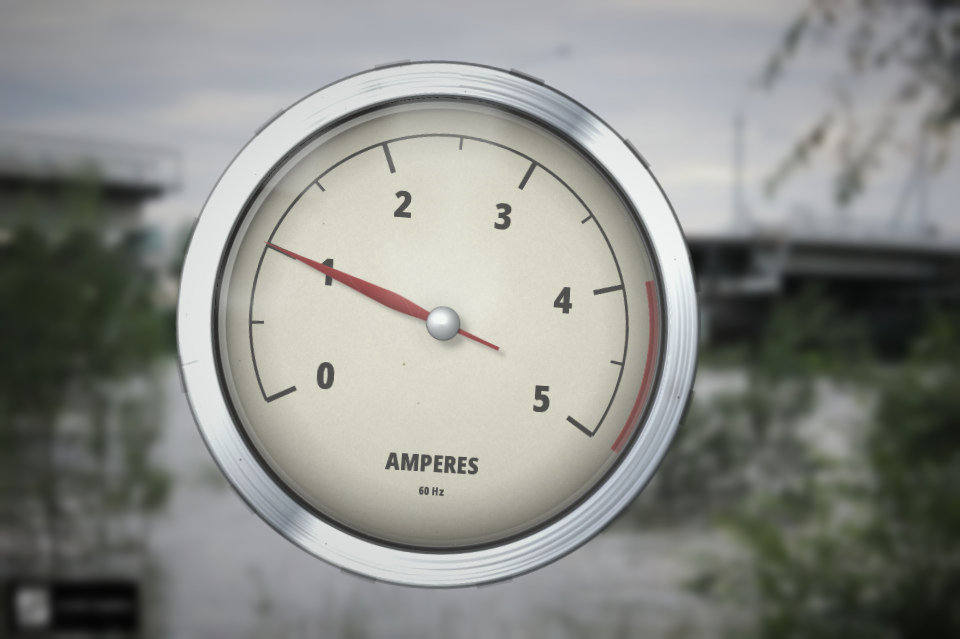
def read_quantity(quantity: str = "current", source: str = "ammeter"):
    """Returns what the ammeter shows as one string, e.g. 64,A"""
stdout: 1,A
